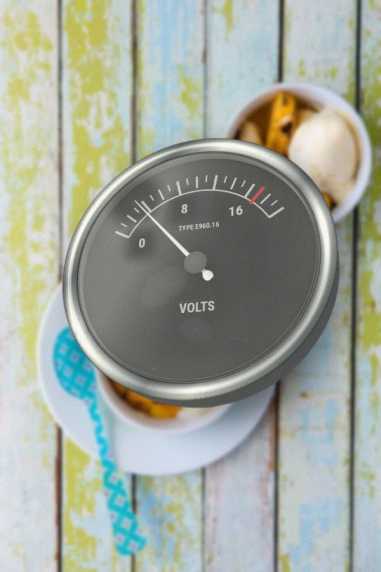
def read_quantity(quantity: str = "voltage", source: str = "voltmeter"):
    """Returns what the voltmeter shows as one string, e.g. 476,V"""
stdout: 3.5,V
